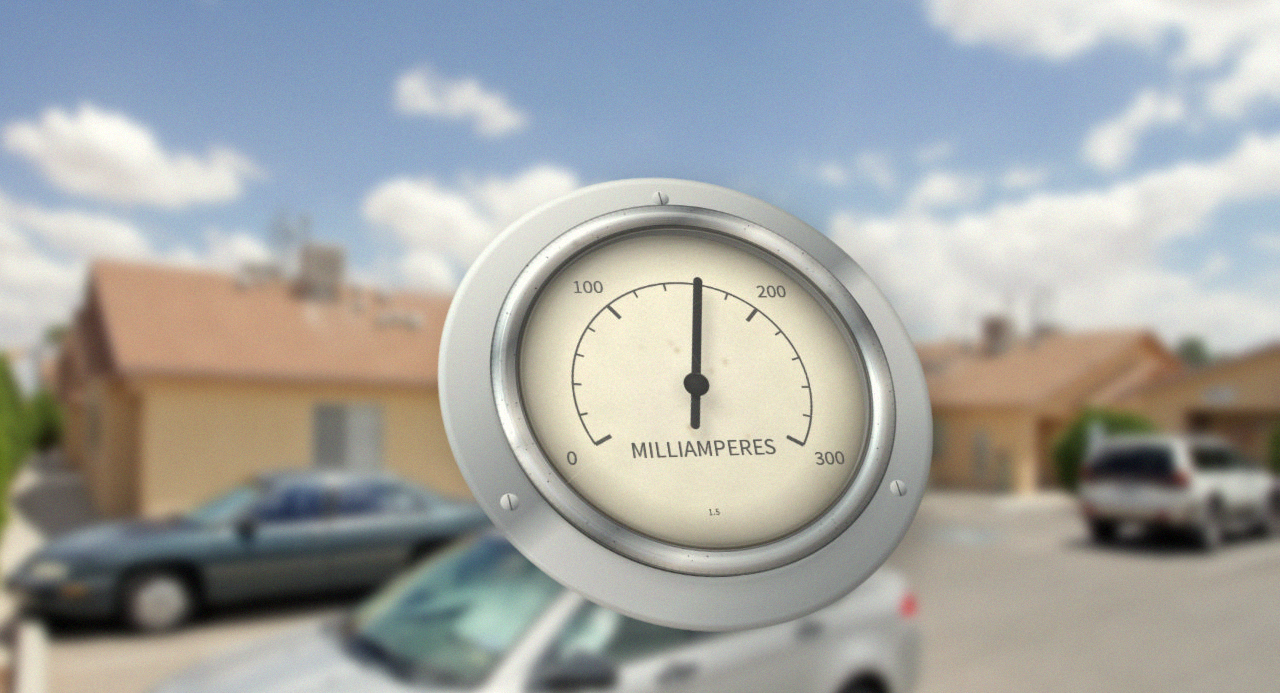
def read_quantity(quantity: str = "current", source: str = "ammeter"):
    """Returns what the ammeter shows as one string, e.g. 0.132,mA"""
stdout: 160,mA
